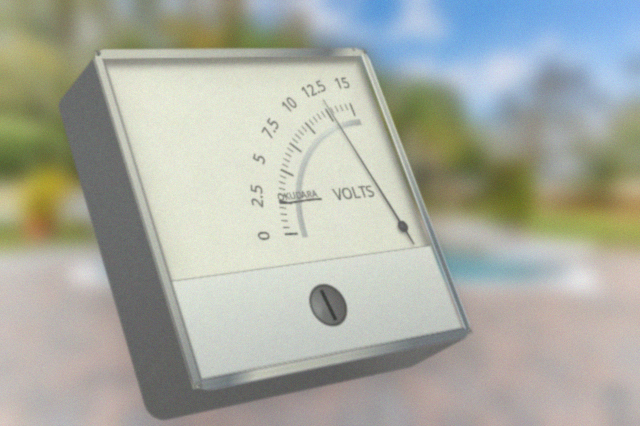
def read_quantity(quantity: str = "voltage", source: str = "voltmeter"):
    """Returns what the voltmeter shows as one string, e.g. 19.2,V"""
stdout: 12.5,V
